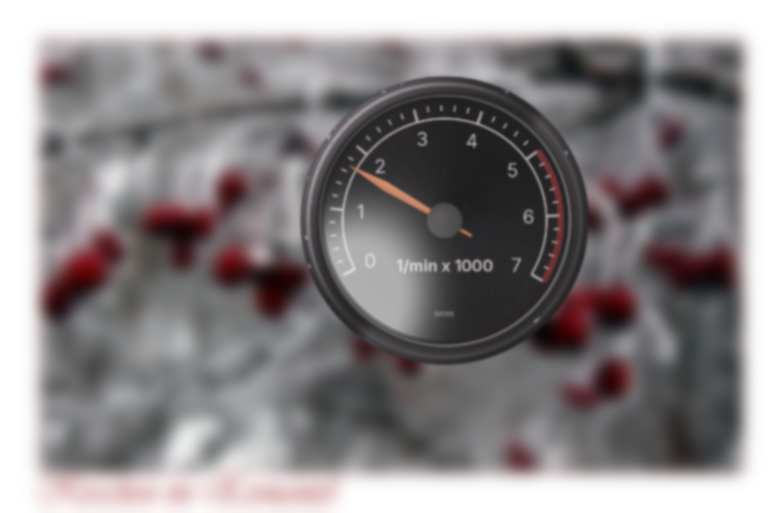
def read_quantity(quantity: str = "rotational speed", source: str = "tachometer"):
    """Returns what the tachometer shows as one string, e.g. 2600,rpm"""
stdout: 1700,rpm
